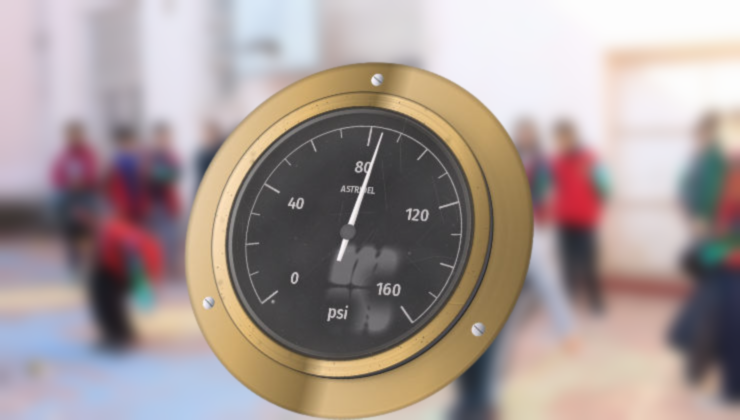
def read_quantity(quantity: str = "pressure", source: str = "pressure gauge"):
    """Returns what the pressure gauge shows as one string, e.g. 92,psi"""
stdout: 85,psi
